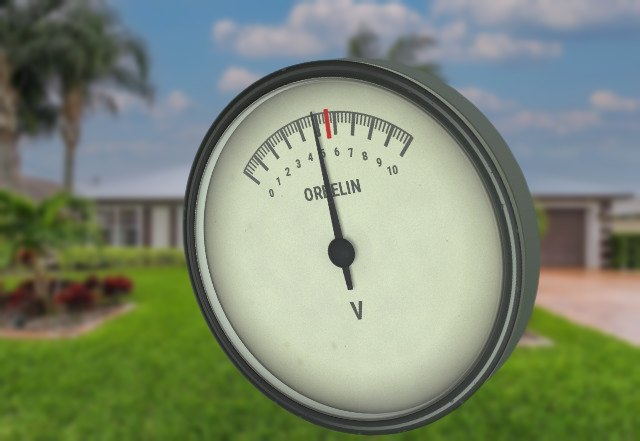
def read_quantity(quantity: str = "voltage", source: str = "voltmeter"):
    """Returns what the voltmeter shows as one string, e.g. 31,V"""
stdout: 5,V
